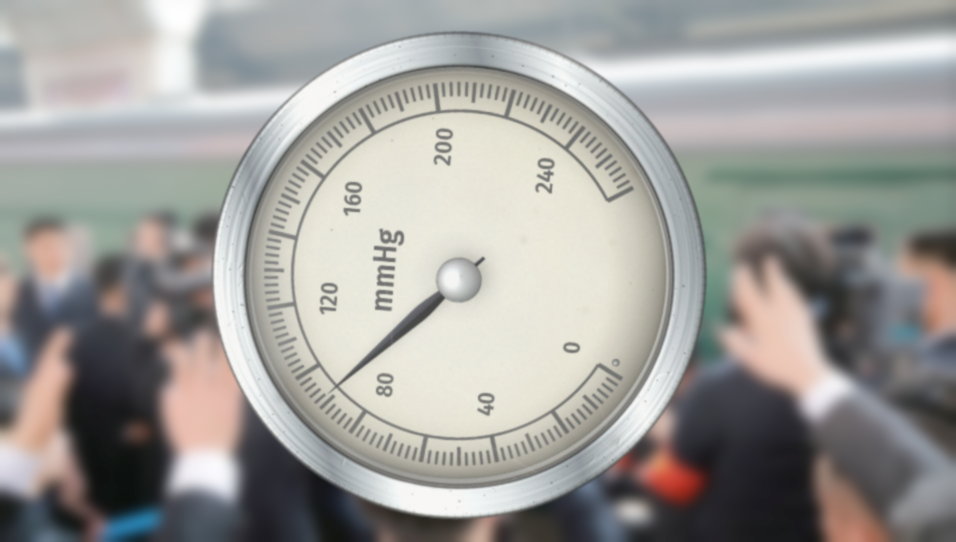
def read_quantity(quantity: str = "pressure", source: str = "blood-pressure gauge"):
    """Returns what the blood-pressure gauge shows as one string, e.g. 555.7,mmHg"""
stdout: 92,mmHg
